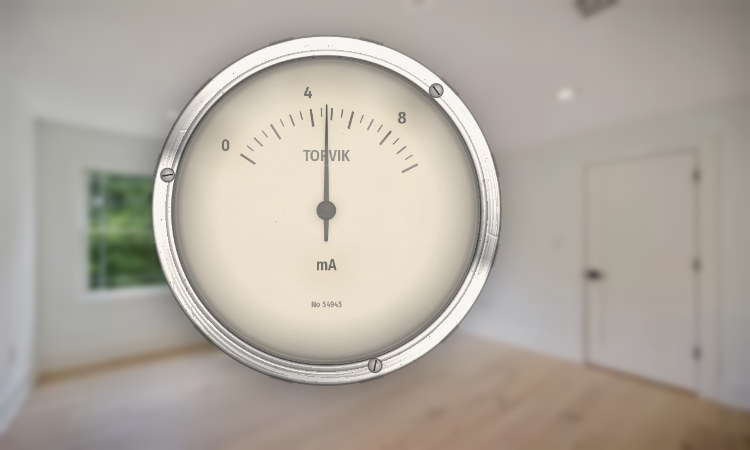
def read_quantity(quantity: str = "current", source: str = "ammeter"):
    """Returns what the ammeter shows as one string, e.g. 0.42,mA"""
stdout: 4.75,mA
